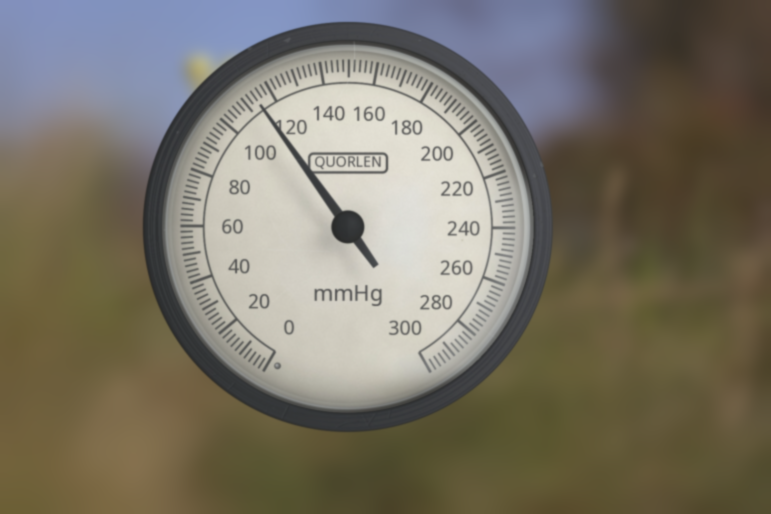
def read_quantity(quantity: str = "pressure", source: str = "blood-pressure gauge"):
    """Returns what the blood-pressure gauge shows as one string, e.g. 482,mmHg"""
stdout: 114,mmHg
